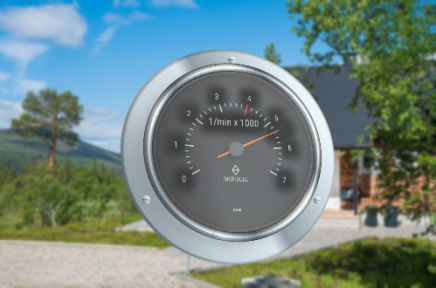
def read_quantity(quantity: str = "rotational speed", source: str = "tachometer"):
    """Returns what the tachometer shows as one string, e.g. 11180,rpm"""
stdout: 5400,rpm
